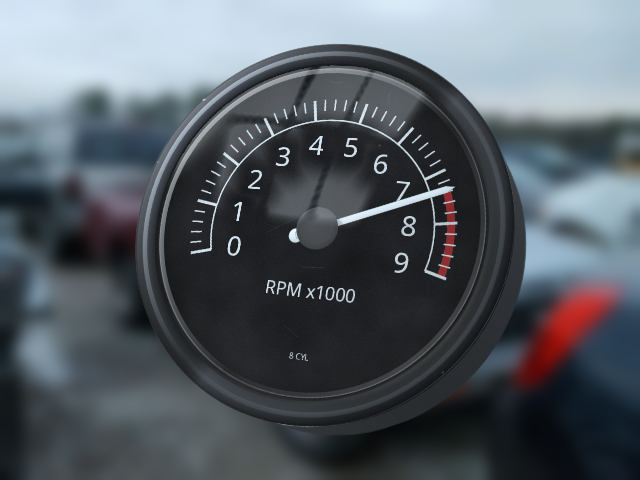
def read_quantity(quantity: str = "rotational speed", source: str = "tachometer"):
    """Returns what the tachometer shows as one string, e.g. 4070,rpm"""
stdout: 7400,rpm
